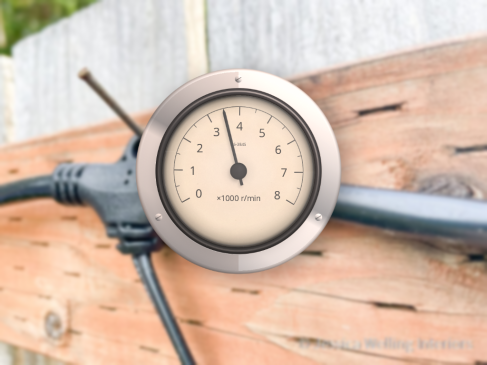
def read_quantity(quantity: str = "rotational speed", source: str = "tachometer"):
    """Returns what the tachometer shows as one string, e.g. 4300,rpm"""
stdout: 3500,rpm
